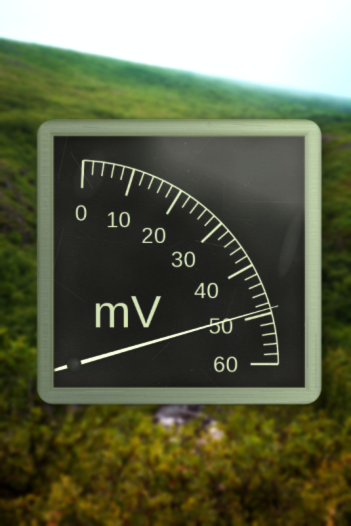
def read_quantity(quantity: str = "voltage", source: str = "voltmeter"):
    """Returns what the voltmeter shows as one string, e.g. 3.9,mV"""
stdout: 49,mV
